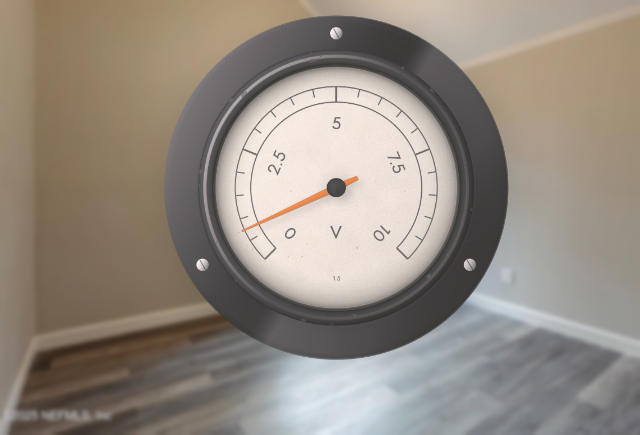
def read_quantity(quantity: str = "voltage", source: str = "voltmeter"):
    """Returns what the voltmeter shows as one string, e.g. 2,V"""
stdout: 0.75,V
